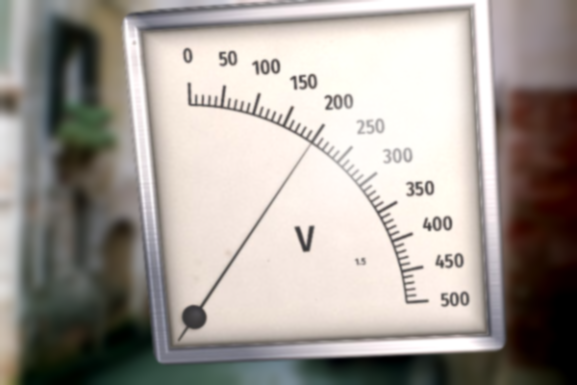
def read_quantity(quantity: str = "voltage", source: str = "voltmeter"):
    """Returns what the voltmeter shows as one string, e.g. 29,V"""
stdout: 200,V
